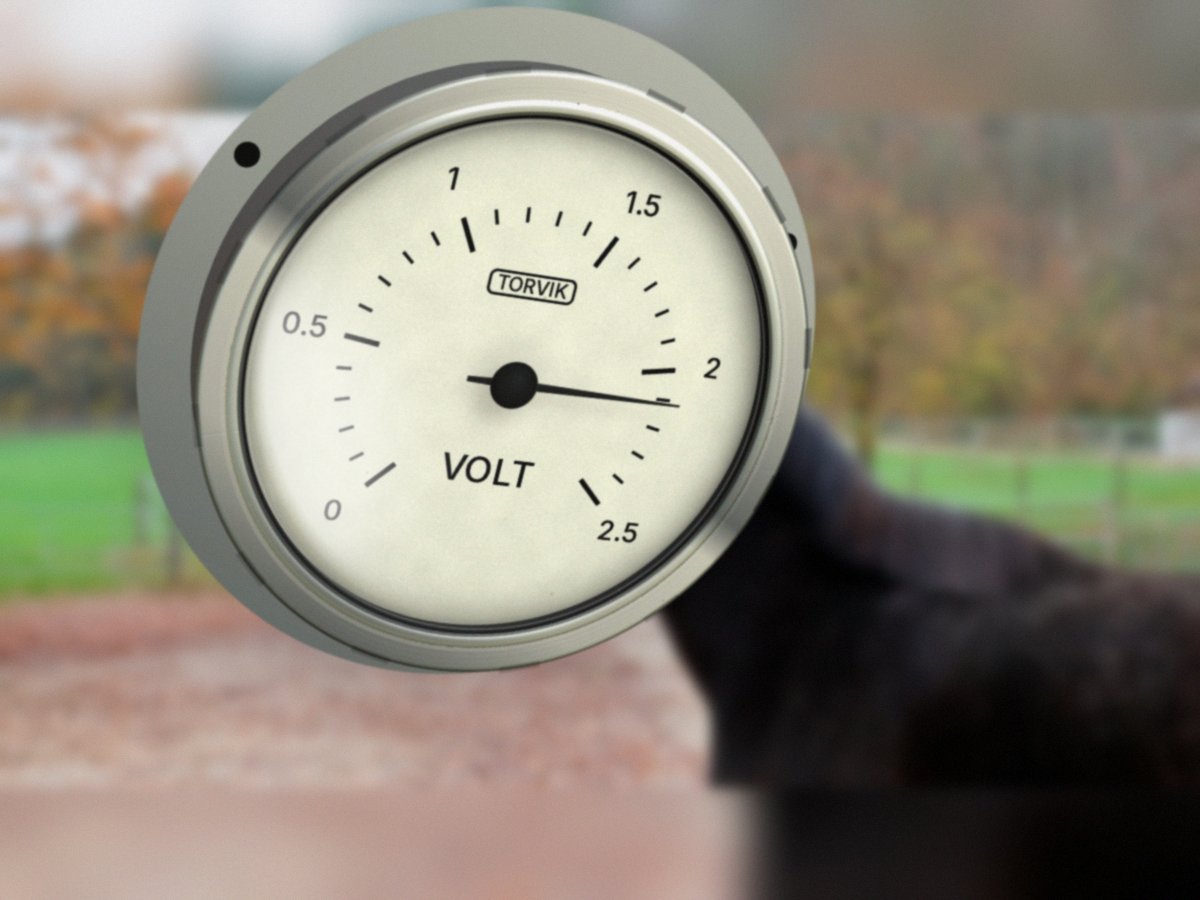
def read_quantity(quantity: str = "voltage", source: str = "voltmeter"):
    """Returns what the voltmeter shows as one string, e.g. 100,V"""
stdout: 2.1,V
